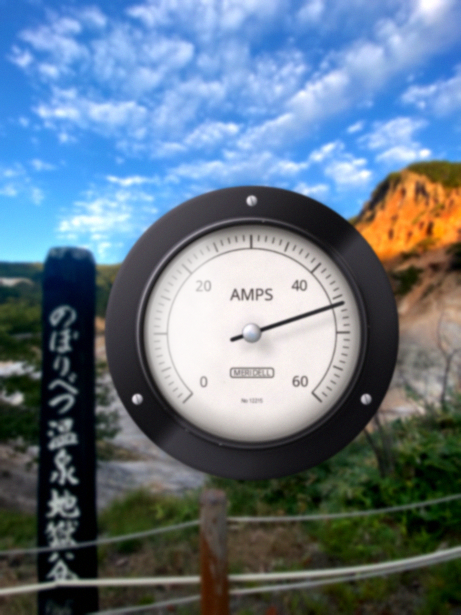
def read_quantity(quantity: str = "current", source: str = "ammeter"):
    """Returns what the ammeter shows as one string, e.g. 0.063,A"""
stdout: 46,A
